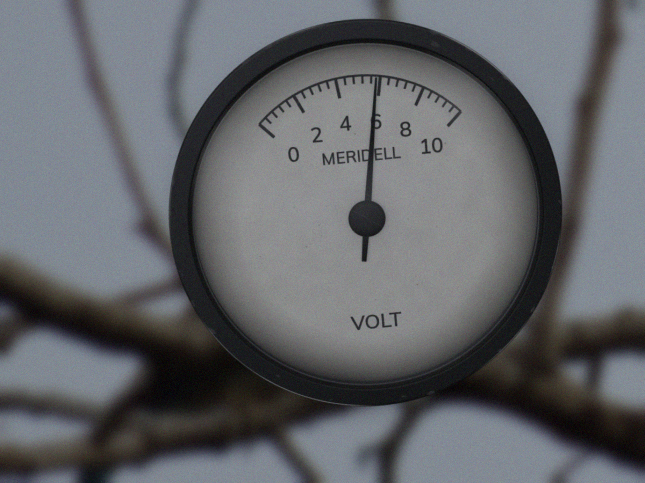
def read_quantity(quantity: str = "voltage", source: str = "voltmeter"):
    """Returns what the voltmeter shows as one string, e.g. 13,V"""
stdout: 5.8,V
